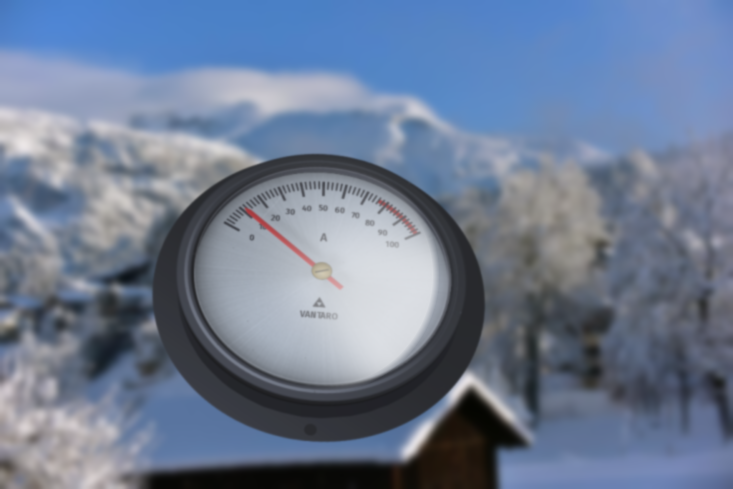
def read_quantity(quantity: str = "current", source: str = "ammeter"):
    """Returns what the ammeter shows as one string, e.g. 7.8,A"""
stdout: 10,A
